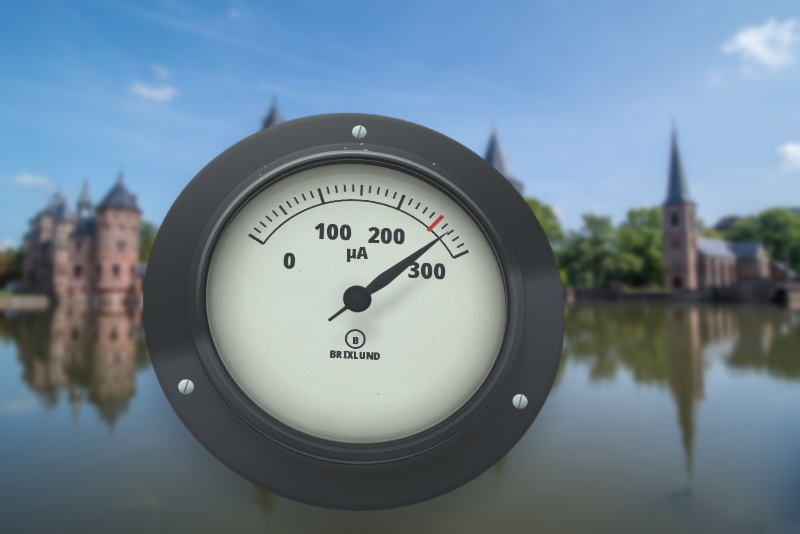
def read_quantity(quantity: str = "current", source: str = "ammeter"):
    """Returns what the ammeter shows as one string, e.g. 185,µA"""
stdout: 270,µA
